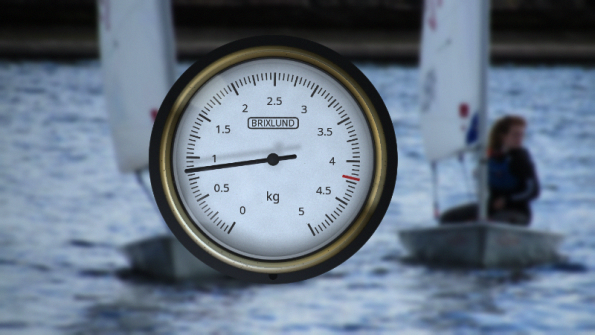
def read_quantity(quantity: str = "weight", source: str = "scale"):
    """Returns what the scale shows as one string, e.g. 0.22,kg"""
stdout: 0.85,kg
